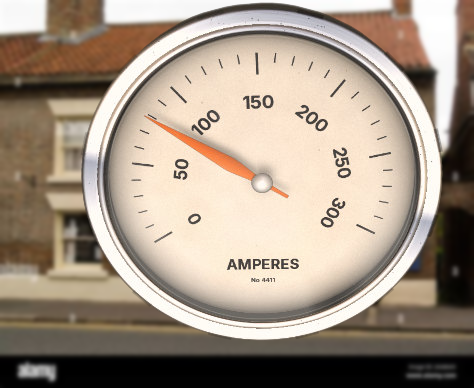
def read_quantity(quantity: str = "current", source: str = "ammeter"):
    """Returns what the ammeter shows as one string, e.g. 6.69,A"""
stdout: 80,A
